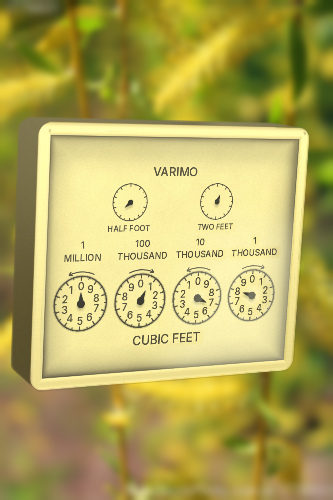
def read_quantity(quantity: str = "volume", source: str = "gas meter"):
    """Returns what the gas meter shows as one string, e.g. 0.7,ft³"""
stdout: 6800,ft³
